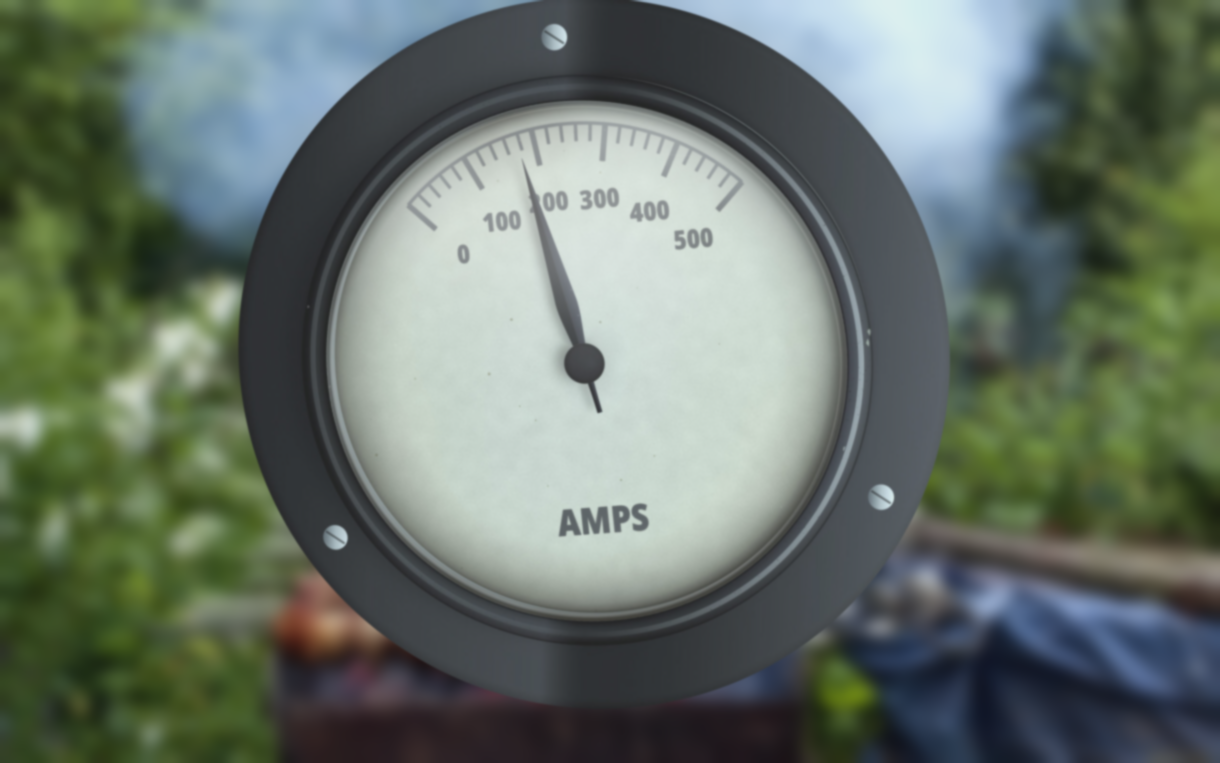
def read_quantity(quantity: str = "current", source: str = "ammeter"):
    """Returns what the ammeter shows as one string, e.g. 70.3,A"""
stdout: 180,A
